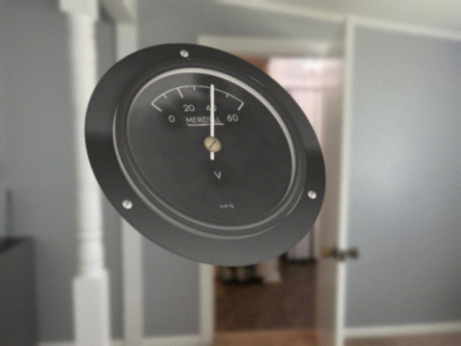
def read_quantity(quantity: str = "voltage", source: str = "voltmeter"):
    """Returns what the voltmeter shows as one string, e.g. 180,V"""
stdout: 40,V
